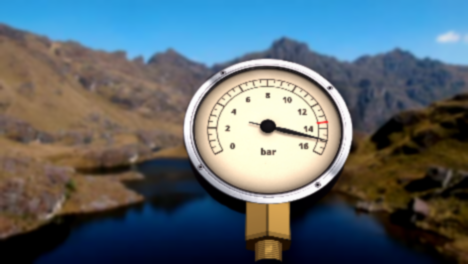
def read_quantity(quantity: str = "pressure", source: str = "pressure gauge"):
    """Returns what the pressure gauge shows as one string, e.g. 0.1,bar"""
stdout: 15,bar
